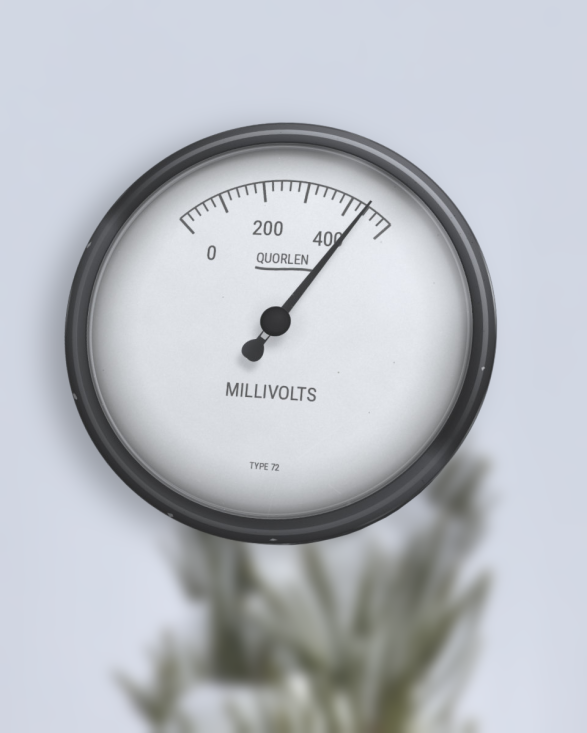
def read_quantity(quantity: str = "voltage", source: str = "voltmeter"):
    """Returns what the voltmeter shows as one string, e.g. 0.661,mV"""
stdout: 440,mV
